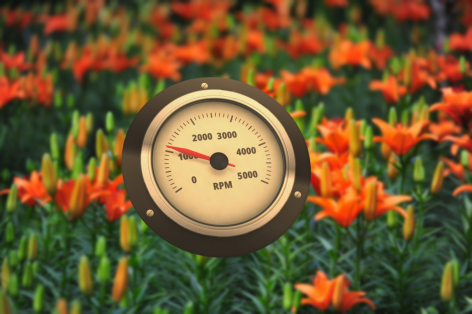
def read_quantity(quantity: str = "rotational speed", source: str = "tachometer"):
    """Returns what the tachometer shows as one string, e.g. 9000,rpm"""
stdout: 1100,rpm
